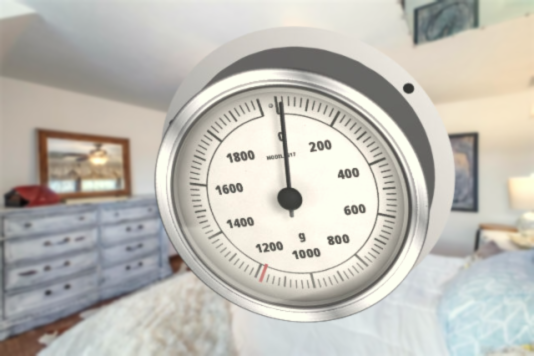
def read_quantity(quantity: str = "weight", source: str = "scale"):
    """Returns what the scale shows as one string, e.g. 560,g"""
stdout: 20,g
